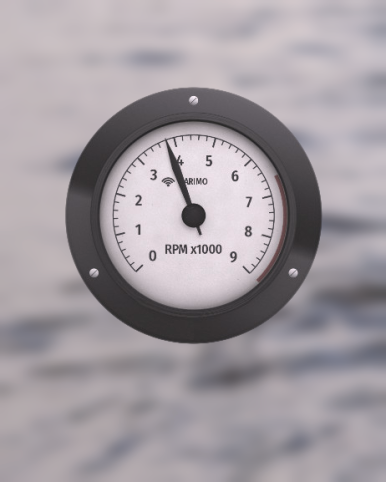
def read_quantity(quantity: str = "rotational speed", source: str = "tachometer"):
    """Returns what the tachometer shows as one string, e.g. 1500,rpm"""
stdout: 3800,rpm
